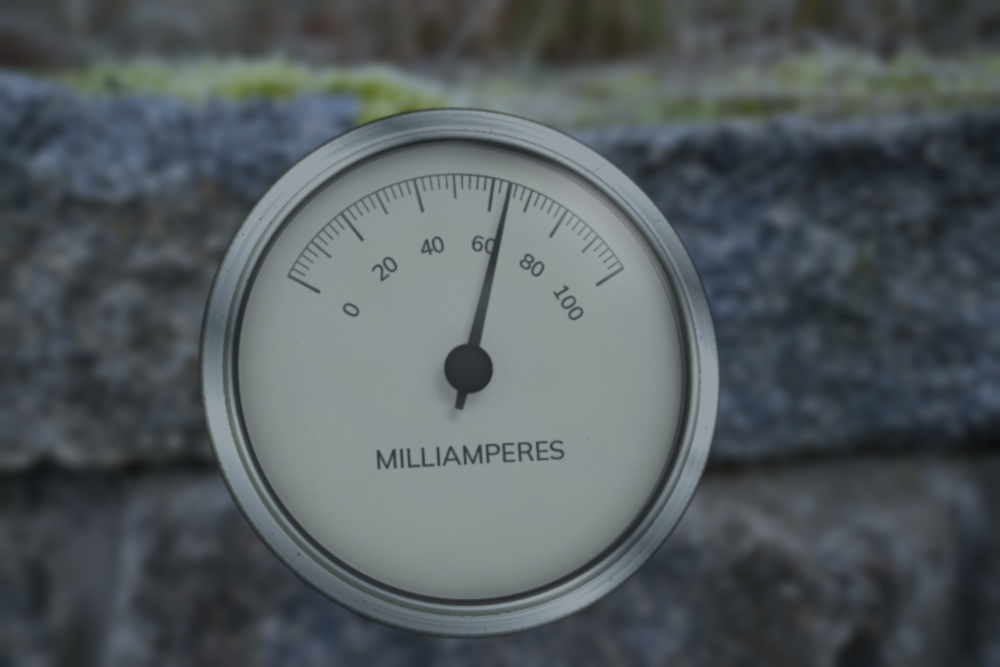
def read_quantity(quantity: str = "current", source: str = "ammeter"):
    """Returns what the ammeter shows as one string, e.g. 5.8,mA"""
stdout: 64,mA
